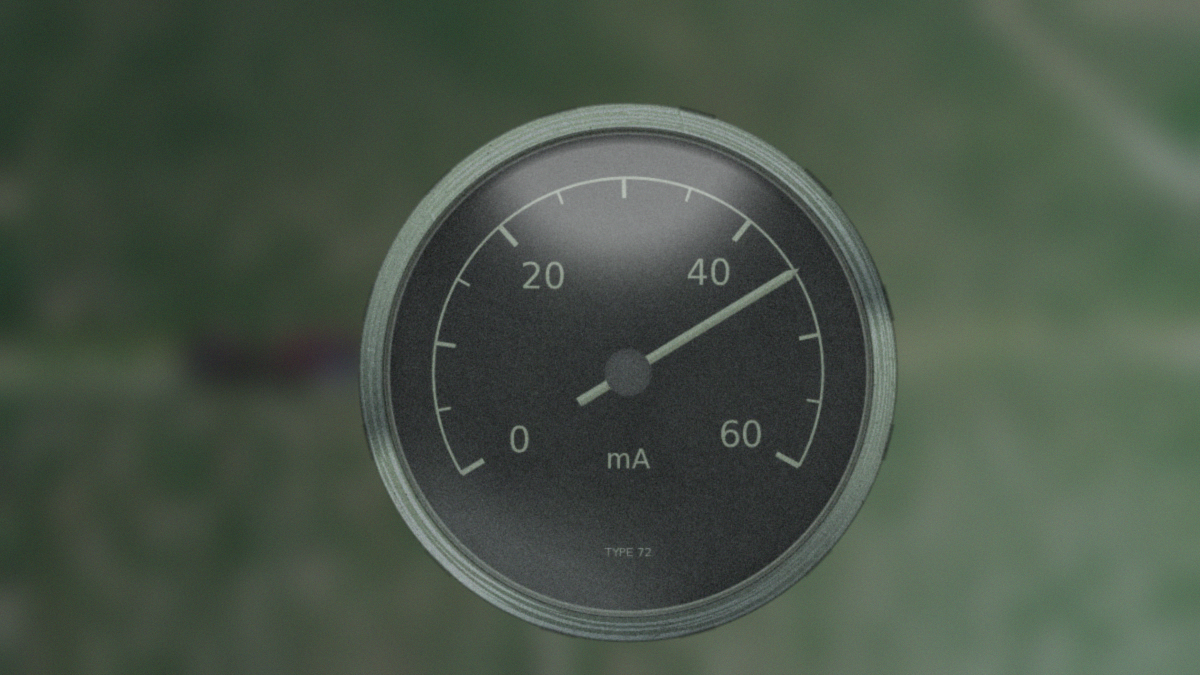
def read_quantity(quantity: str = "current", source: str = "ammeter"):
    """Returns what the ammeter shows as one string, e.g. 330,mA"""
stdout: 45,mA
